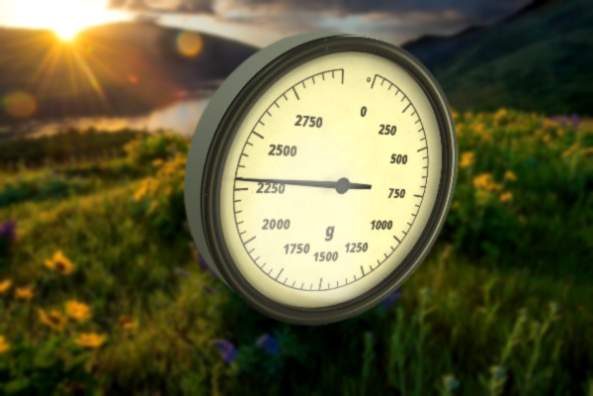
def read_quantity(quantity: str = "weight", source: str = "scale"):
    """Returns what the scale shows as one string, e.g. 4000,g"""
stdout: 2300,g
